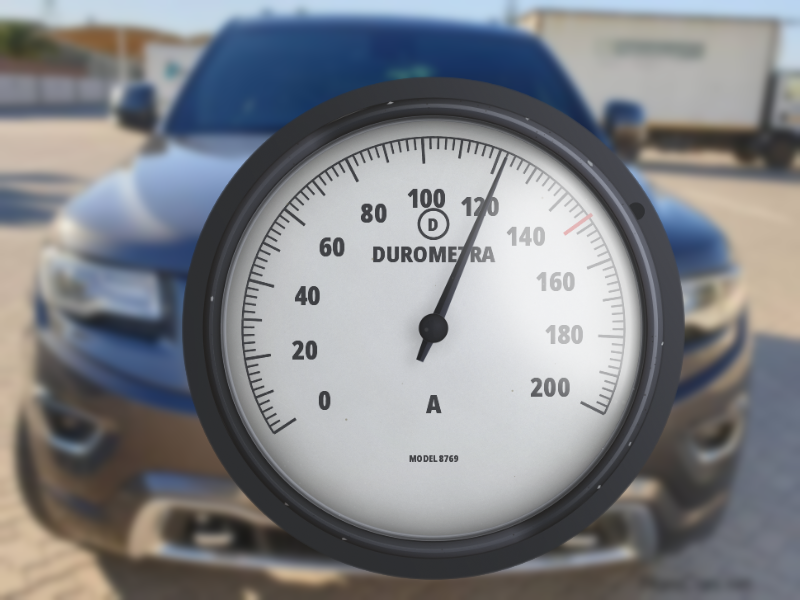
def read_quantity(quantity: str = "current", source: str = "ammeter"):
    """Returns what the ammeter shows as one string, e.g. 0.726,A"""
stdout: 122,A
